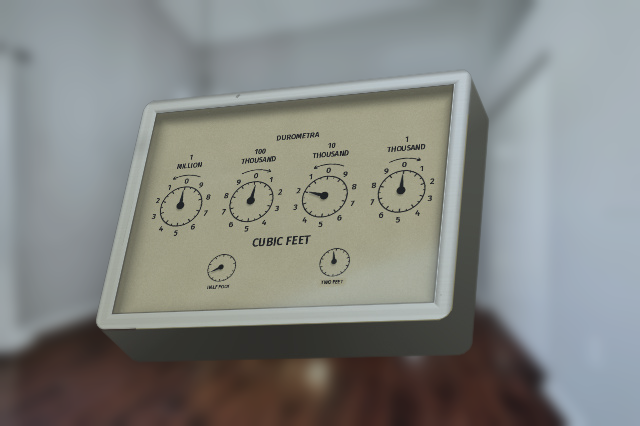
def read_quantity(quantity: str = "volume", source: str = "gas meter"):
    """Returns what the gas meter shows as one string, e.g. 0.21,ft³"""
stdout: 2000,ft³
